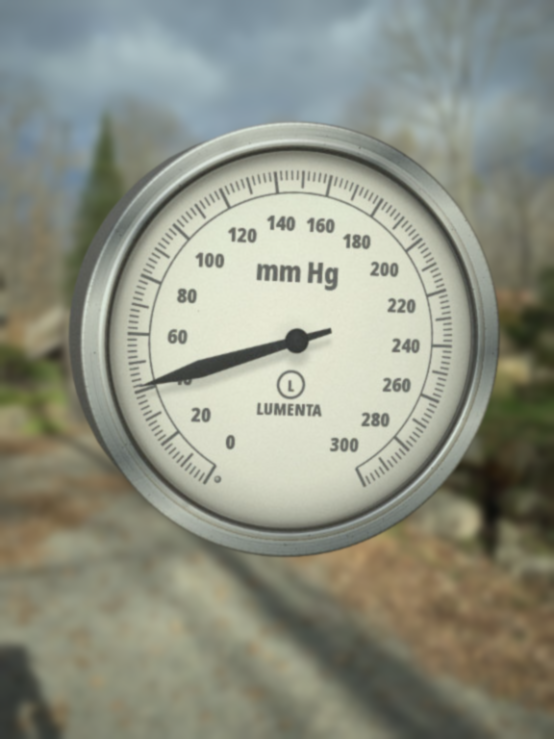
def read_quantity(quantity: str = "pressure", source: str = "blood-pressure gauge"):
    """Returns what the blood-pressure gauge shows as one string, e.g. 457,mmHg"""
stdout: 42,mmHg
